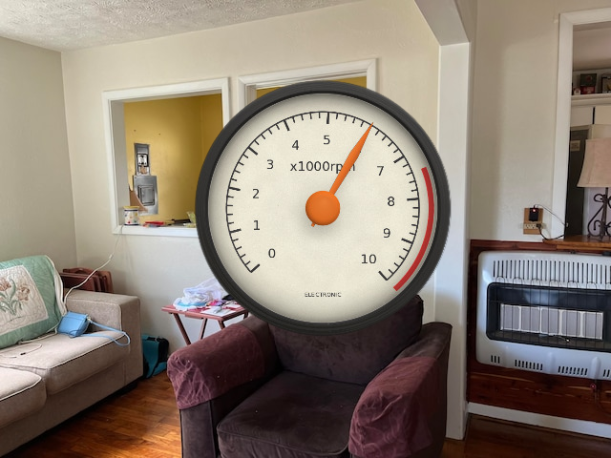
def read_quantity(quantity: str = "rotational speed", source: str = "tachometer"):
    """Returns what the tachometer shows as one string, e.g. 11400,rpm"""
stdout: 6000,rpm
